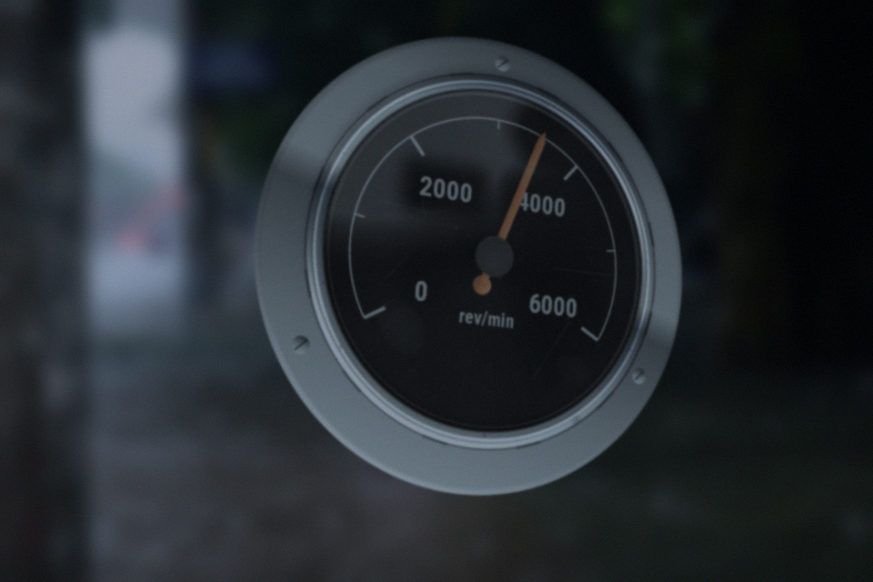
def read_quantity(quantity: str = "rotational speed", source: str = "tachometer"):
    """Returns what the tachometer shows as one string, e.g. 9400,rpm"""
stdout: 3500,rpm
